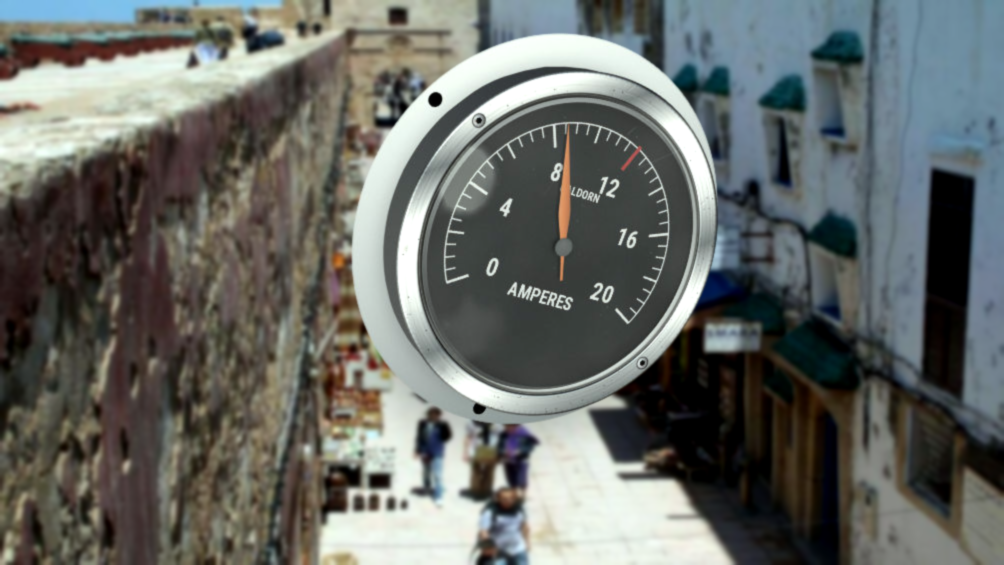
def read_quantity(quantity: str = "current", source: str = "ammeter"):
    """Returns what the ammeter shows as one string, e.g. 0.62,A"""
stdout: 8.5,A
